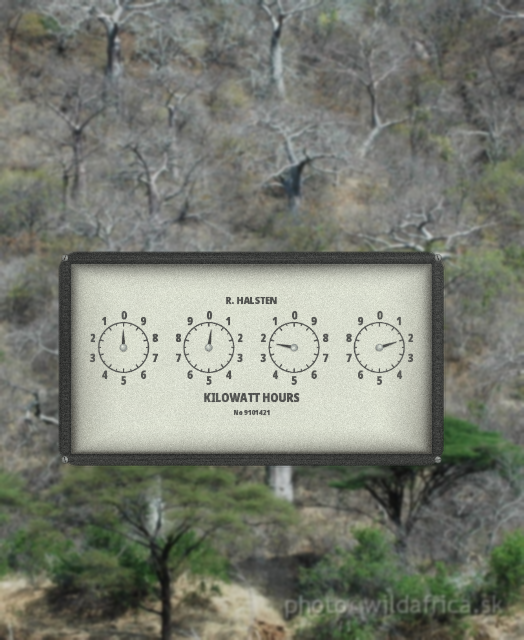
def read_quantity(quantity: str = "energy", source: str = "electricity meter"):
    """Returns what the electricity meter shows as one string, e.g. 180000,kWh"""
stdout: 22,kWh
